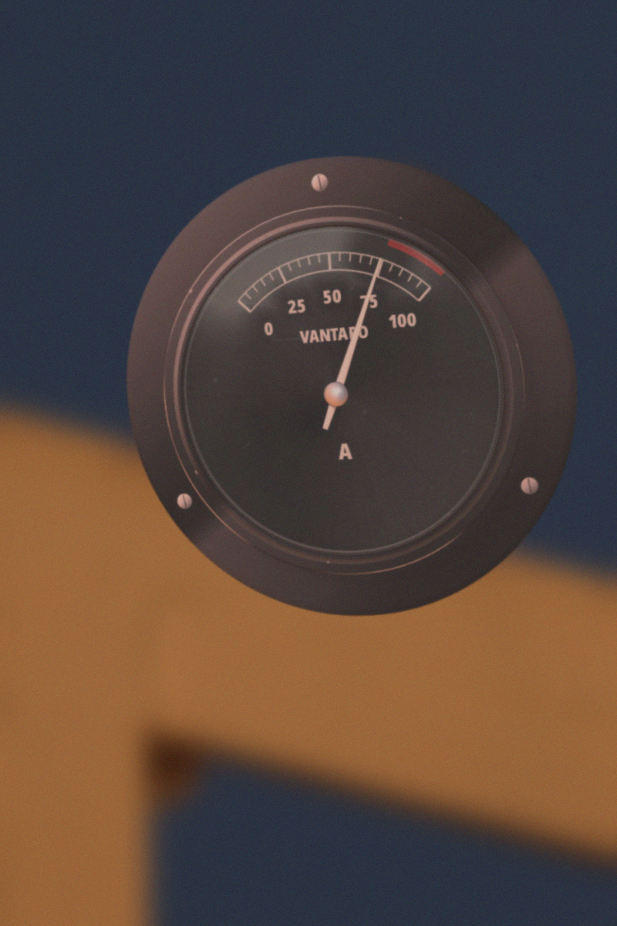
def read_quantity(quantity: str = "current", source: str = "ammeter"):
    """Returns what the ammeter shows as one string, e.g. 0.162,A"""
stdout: 75,A
